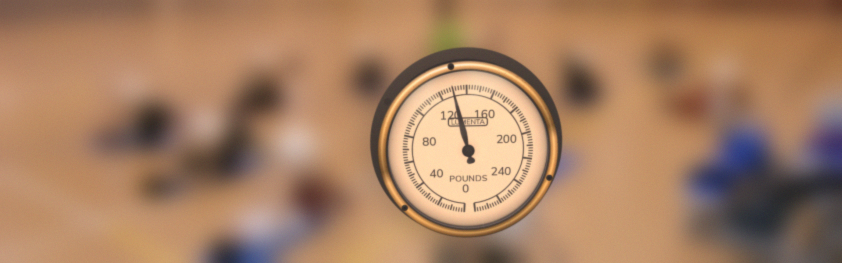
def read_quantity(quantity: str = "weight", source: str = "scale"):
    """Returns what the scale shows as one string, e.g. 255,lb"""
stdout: 130,lb
